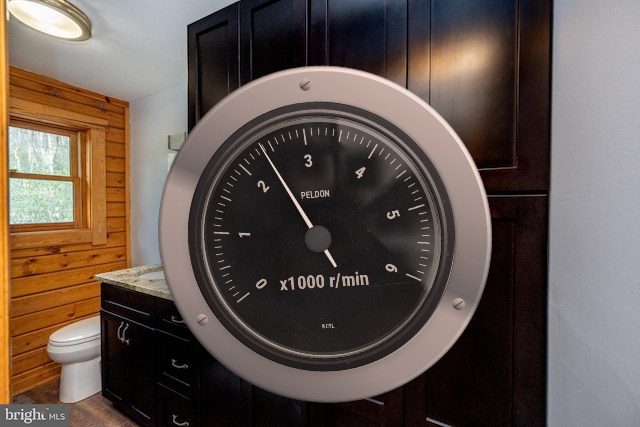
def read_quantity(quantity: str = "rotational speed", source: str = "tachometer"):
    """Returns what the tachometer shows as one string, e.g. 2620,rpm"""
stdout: 2400,rpm
